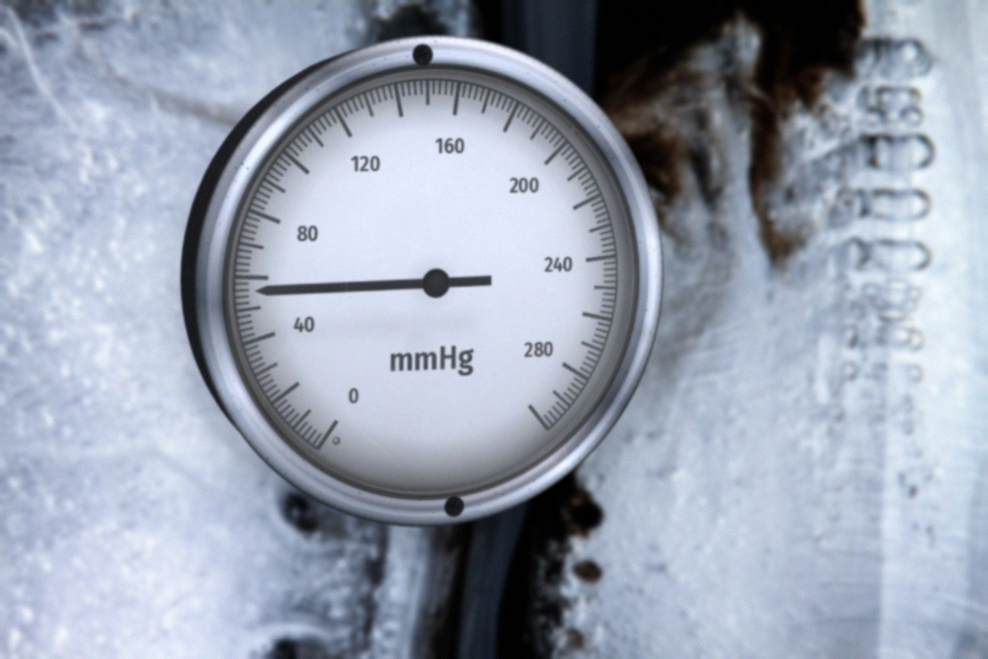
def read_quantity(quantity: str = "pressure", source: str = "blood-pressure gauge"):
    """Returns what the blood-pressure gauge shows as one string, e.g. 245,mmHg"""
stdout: 56,mmHg
